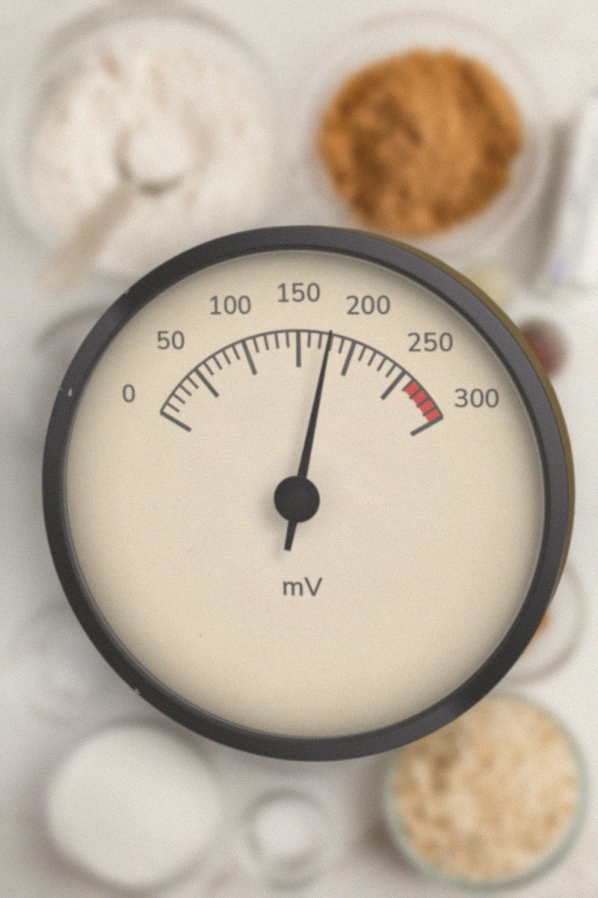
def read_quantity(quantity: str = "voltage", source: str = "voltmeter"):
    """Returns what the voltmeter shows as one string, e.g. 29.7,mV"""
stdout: 180,mV
